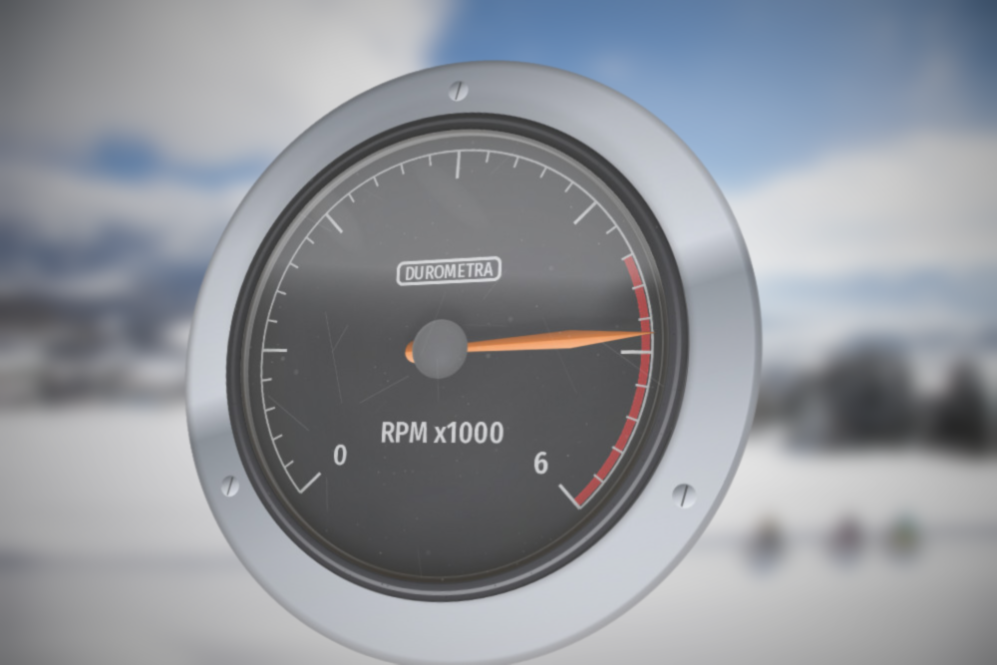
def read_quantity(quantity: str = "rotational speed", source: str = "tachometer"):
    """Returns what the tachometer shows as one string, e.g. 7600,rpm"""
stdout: 4900,rpm
